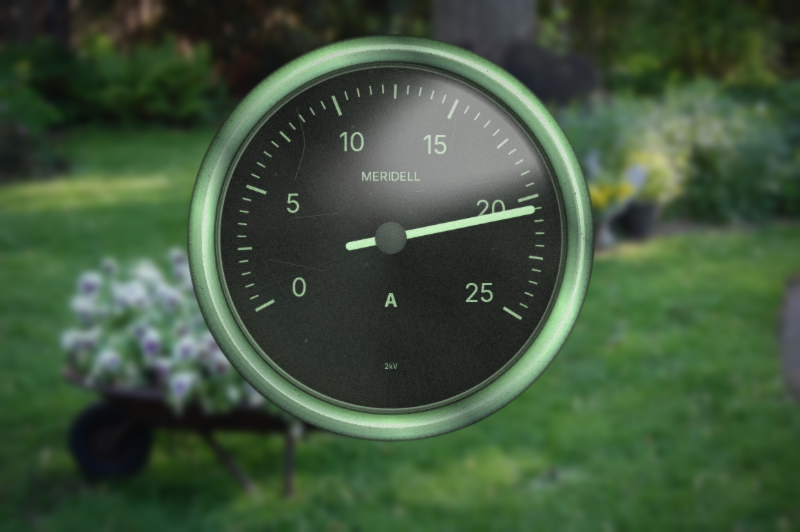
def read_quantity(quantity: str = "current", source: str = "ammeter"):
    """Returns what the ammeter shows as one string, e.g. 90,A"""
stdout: 20.5,A
